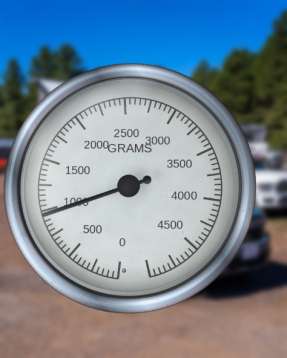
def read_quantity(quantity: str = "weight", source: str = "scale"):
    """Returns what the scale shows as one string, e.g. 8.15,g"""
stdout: 950,g
